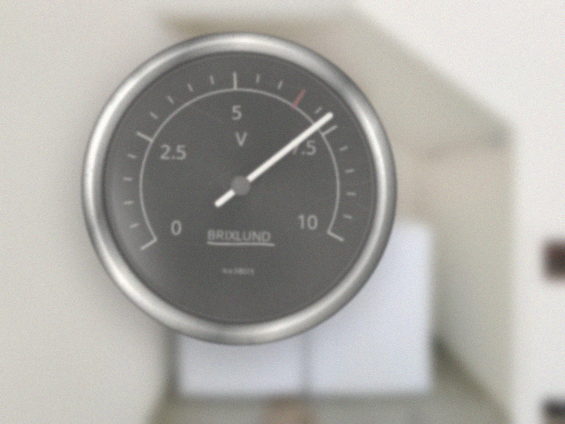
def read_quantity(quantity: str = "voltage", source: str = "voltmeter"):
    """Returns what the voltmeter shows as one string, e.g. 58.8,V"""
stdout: 7.25,V
